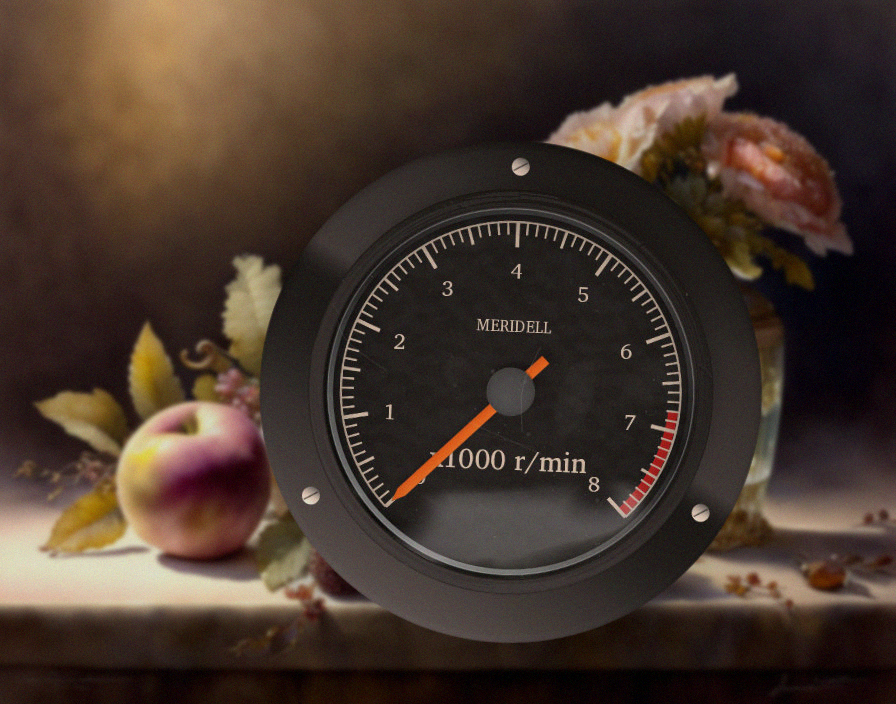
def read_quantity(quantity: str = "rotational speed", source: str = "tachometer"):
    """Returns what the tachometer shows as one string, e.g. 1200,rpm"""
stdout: 0,rpm
